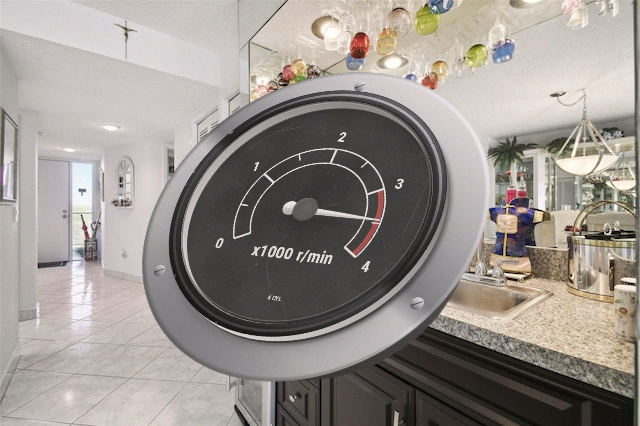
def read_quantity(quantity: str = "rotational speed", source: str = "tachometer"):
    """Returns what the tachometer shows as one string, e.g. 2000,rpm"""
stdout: 3500,rpm
